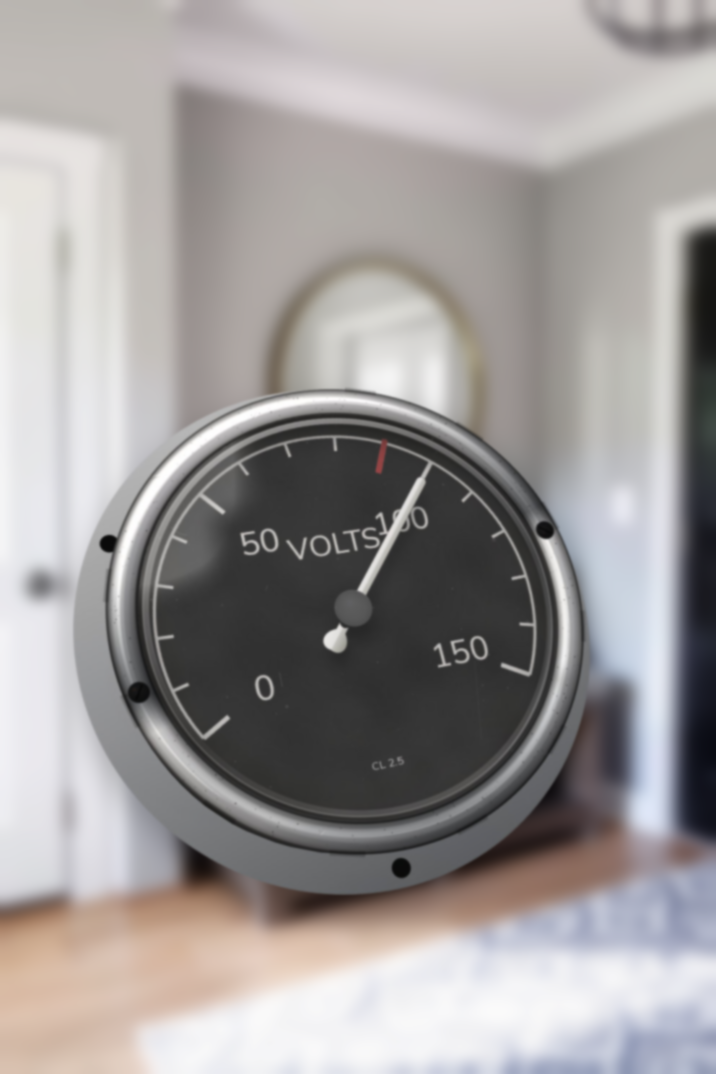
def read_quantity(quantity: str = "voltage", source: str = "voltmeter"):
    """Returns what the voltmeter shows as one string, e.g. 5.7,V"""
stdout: 100,V
